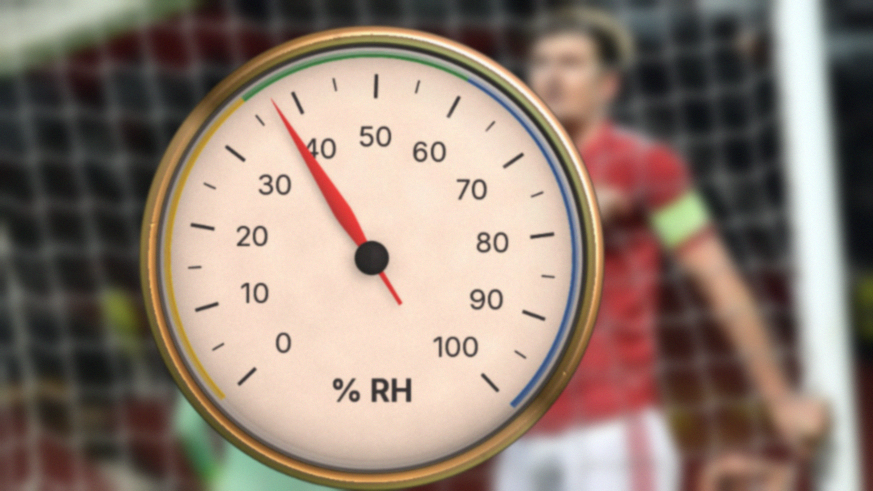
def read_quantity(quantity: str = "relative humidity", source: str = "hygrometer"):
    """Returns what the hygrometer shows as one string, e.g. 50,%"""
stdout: 37.5,%
